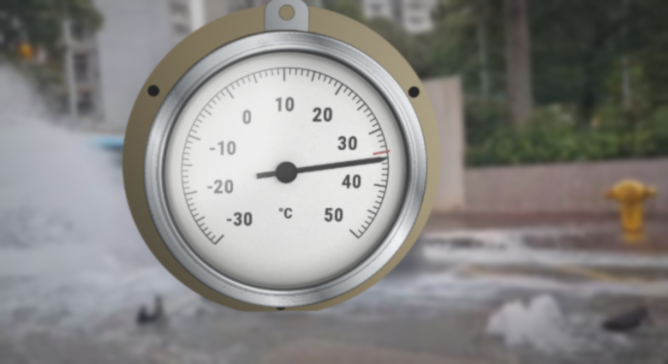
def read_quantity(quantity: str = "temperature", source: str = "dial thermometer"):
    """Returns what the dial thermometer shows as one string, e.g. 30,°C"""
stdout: 35,°C
